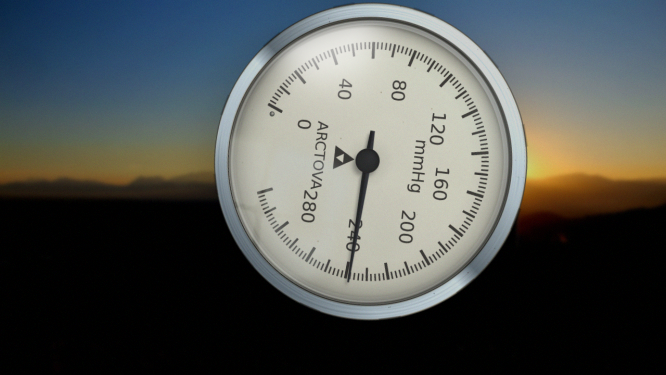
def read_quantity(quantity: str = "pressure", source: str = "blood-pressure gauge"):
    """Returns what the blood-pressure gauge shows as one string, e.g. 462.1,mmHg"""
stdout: 238,mmHg
